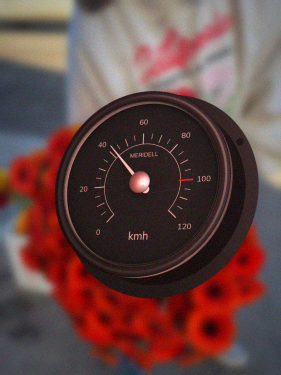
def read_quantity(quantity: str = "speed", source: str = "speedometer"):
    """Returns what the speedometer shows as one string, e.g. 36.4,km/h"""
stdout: 42.5,km/h
